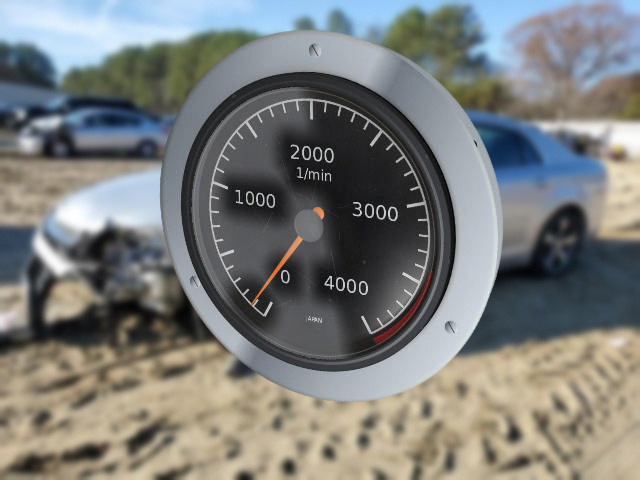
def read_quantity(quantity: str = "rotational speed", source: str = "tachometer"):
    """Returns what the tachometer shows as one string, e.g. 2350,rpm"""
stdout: 100,rpm
